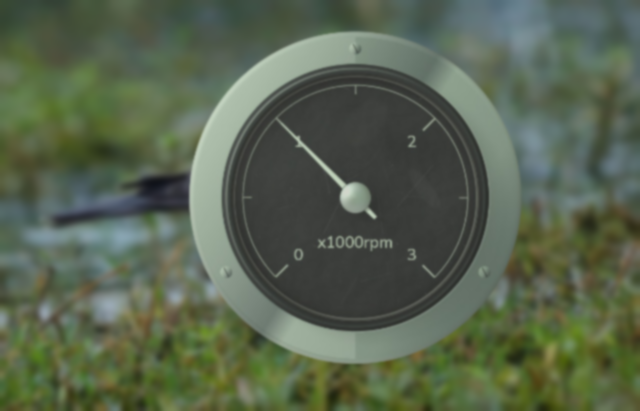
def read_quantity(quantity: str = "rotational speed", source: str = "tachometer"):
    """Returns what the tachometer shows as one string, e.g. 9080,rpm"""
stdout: 1000,rpm
